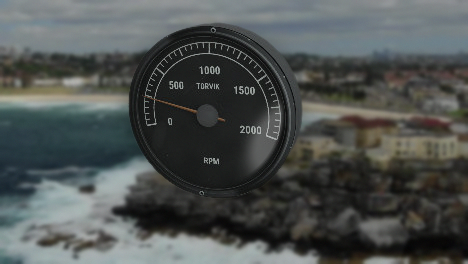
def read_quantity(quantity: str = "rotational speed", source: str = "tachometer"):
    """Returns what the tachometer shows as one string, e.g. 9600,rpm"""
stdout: 250,rpm
